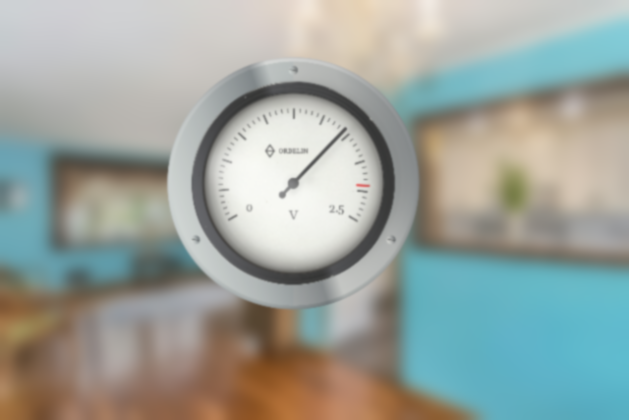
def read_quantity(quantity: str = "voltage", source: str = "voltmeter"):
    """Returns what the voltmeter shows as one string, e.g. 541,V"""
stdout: 1.7,V
